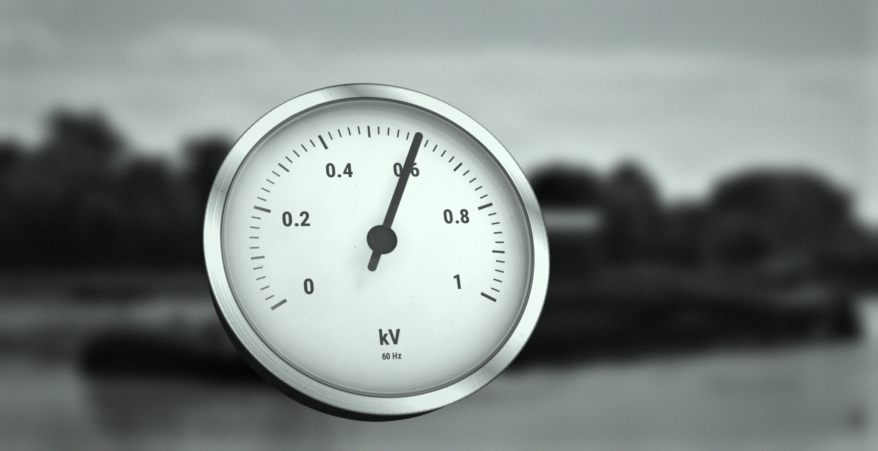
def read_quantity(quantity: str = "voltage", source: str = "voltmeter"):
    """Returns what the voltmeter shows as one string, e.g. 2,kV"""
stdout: 0.6,kV
